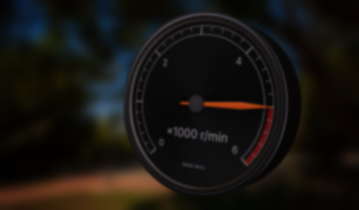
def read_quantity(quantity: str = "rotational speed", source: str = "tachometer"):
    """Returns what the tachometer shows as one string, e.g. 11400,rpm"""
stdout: 5000,rpm
